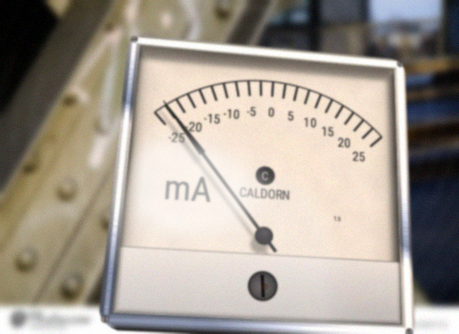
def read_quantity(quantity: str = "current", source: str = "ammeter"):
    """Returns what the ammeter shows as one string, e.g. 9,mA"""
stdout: -22.5,mA
